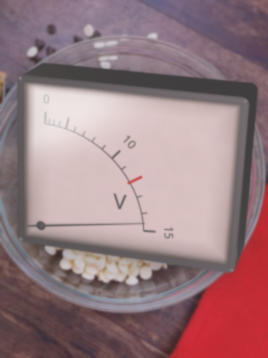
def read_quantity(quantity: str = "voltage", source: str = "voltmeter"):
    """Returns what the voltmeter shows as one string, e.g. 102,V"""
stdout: 14.5,V
